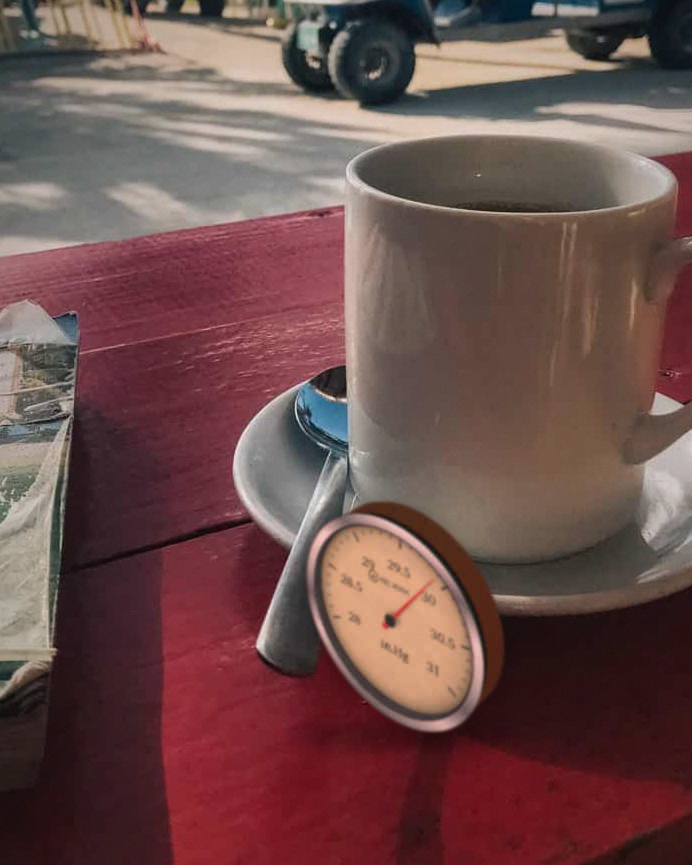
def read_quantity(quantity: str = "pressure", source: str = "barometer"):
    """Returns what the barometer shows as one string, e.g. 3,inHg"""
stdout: 29.9,inHg
